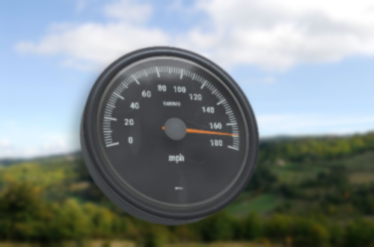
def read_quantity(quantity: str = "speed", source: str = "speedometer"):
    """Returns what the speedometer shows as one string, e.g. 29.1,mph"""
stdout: 170,mph
